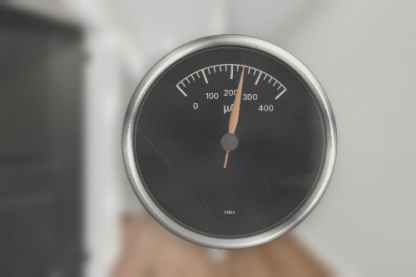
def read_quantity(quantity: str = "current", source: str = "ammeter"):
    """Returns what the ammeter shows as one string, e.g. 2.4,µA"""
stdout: 240,µA
